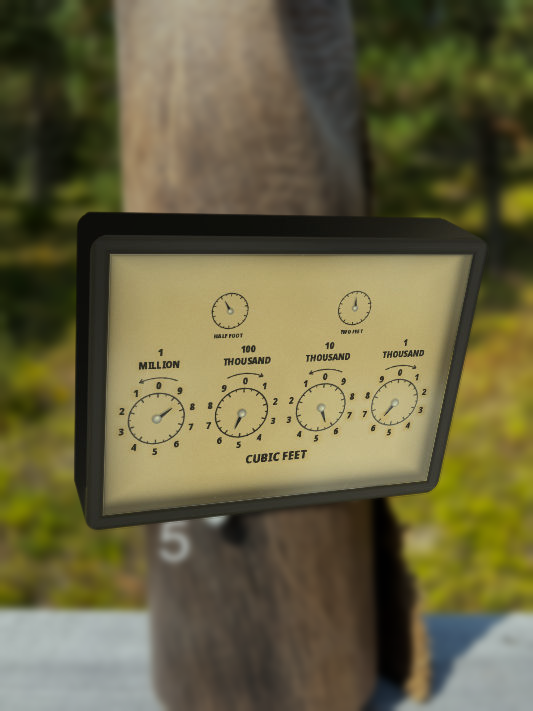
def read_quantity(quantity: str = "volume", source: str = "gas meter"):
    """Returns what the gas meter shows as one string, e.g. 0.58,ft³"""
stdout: 855600,ft³
